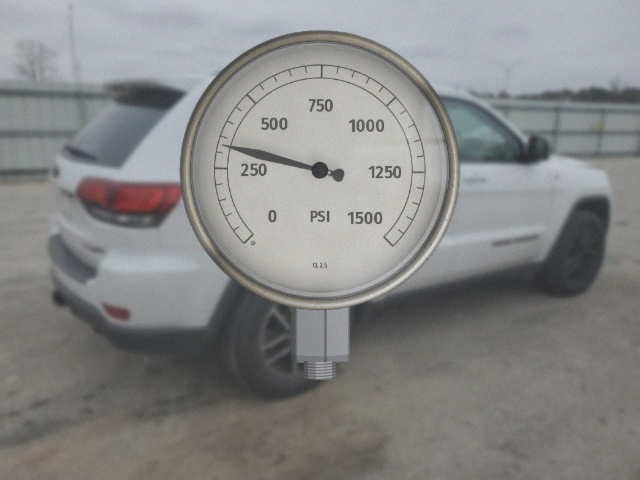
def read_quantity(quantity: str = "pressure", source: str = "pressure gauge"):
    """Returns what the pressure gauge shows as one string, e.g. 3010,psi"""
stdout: 325,psi
